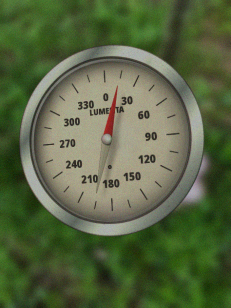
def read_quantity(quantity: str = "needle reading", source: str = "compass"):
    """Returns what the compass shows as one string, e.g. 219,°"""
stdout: 15,°
